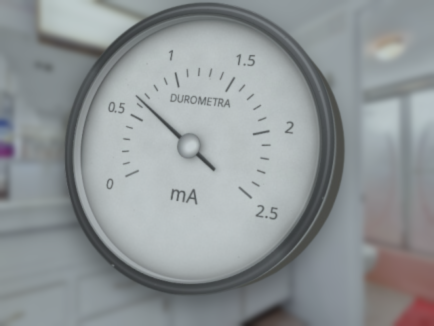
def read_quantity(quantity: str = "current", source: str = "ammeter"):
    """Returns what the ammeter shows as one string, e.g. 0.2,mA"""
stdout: 0.65,mA
